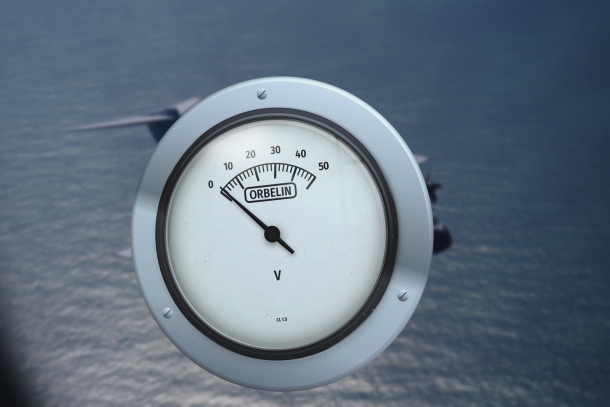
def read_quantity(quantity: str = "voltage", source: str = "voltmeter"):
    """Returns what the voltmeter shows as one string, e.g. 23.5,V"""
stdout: 2,V
